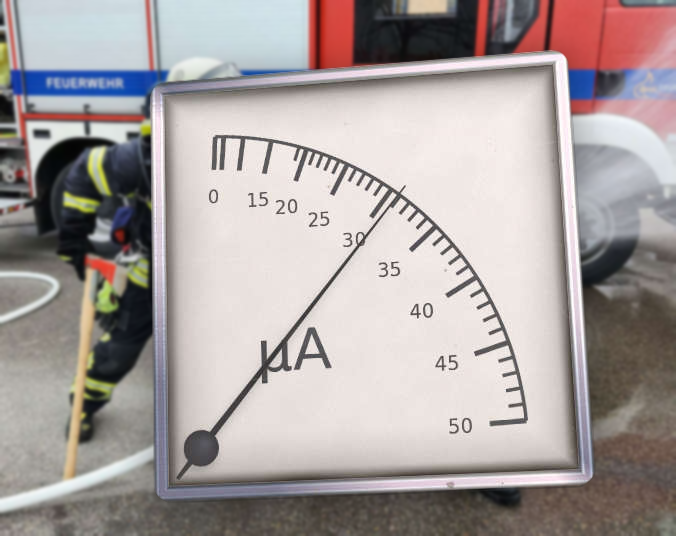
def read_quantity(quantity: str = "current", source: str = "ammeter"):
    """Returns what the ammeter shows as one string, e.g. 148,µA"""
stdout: 31,µA
